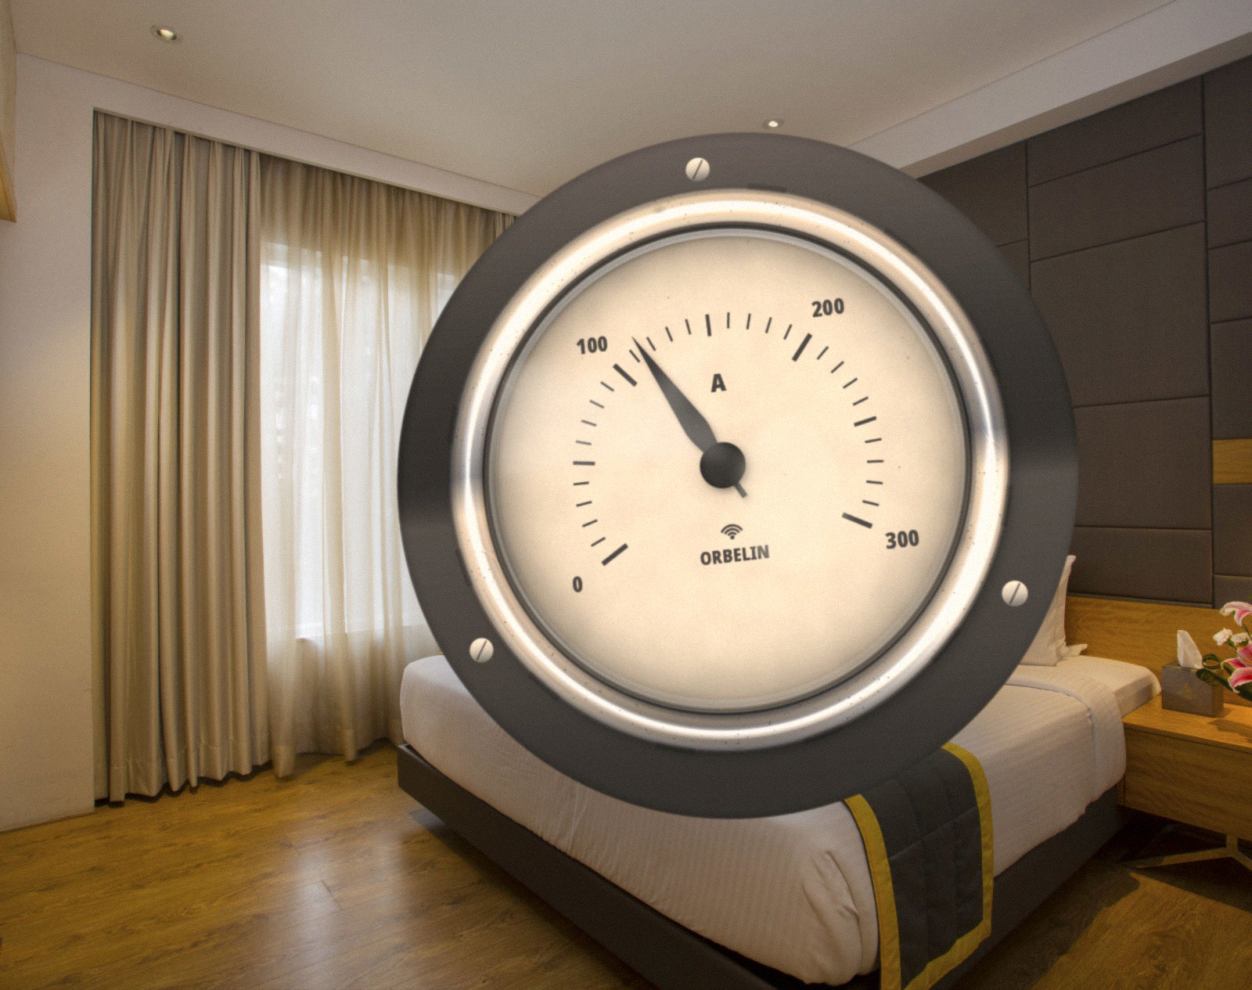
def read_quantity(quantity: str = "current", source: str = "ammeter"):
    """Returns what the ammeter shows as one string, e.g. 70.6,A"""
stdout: 115,A
